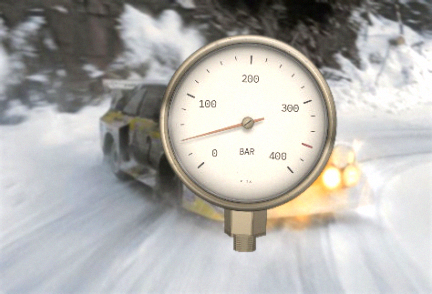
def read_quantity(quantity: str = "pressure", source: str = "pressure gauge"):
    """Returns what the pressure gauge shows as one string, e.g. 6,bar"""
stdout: 40,bar
